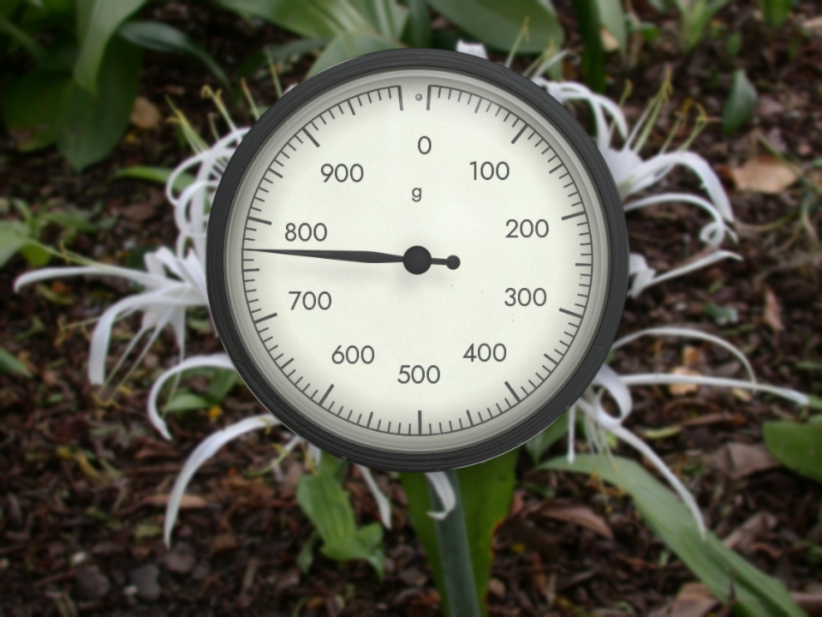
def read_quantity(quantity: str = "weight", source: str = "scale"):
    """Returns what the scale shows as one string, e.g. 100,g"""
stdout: 770,g
